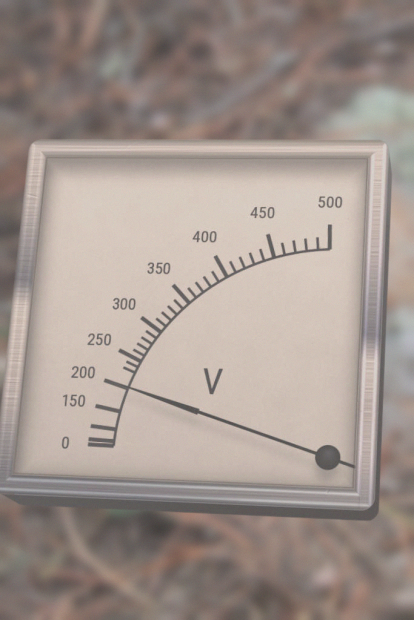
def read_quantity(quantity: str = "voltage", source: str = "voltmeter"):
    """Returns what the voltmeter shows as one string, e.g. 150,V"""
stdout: 200,V
